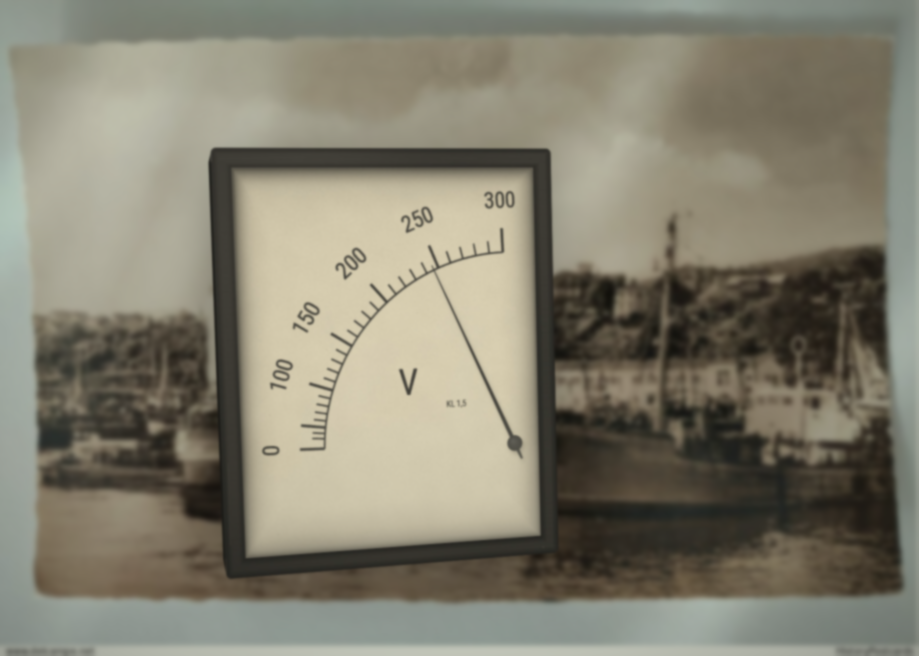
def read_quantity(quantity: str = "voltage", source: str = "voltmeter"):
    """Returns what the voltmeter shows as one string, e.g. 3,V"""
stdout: 245,V
